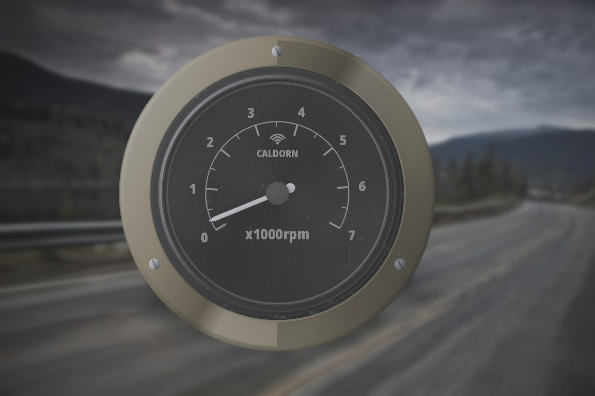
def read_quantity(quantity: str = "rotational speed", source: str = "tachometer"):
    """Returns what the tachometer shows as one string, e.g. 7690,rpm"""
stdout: 250,rpm
